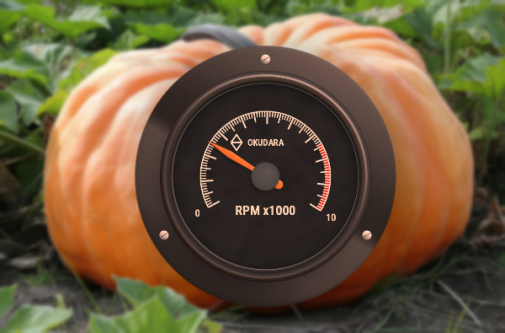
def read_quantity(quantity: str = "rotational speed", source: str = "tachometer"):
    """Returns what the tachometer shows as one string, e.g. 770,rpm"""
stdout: 2500,rpm
